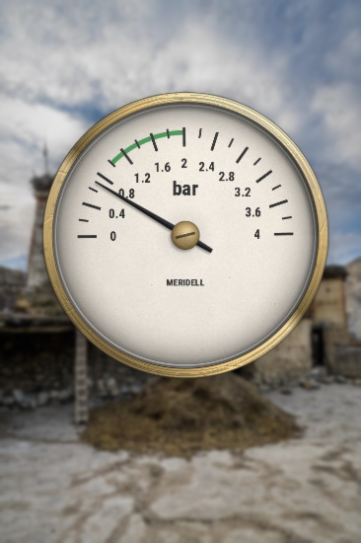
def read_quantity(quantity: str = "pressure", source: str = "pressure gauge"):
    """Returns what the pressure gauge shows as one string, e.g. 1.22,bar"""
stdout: 0.7,bar
